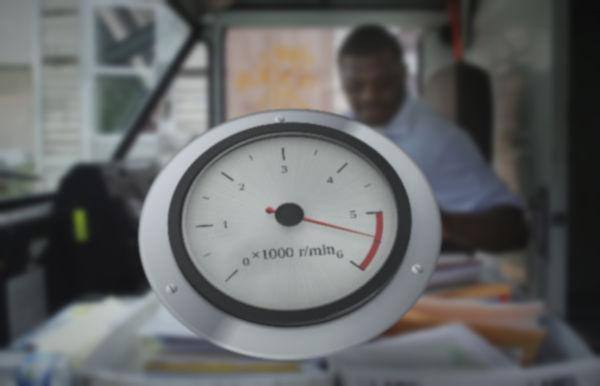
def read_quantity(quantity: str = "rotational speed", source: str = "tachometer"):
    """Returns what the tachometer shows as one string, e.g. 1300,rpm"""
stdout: 5500,rpm
